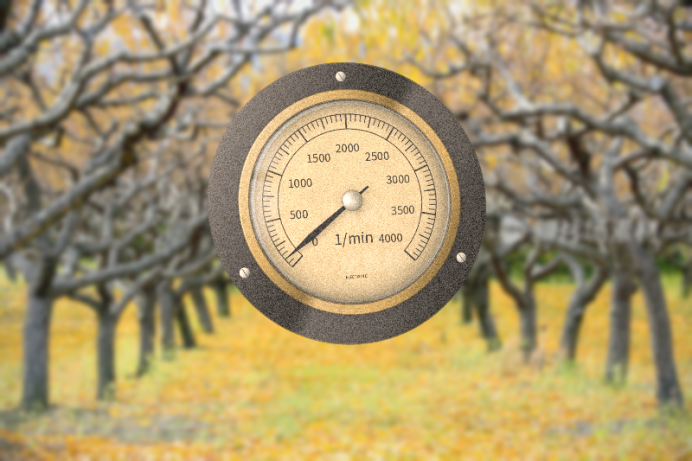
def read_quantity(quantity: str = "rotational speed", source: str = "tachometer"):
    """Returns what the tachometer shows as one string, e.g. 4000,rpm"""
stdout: 100,rpm
